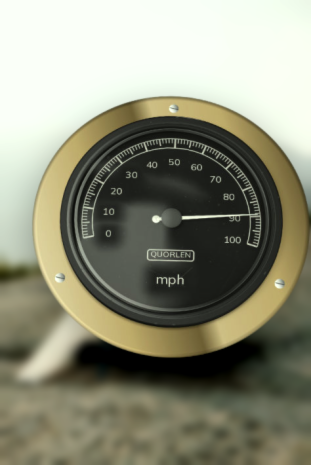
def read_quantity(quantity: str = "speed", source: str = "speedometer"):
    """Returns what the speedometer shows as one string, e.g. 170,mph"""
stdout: 90,mph
